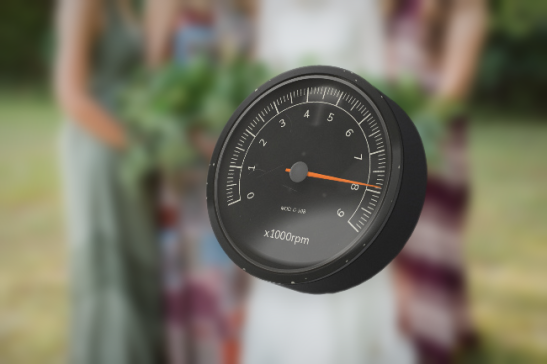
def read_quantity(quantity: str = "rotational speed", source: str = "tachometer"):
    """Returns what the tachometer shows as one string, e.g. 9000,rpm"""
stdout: 7900,rpm
